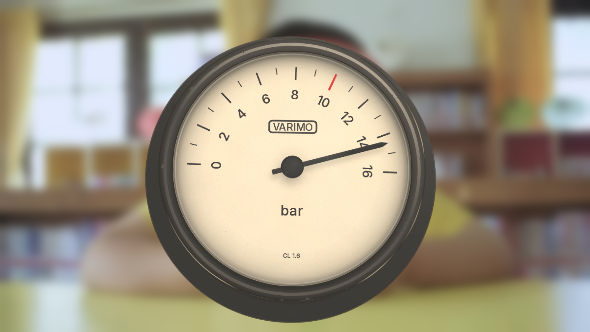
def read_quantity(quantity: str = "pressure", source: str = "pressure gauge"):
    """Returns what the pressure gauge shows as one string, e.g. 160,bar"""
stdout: 14.5,bar
